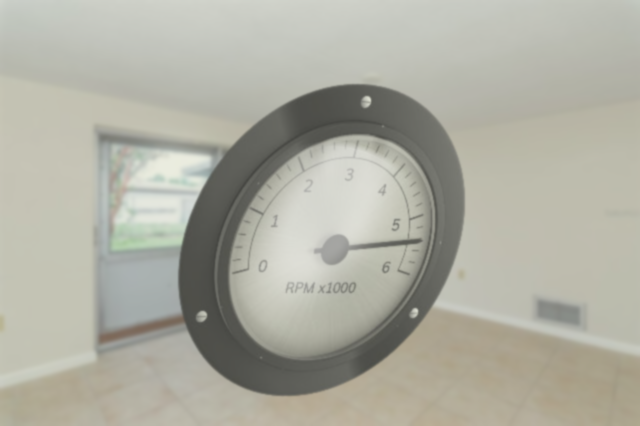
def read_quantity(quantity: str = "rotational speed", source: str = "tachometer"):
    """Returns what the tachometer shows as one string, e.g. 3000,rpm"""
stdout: 5400,rpm
